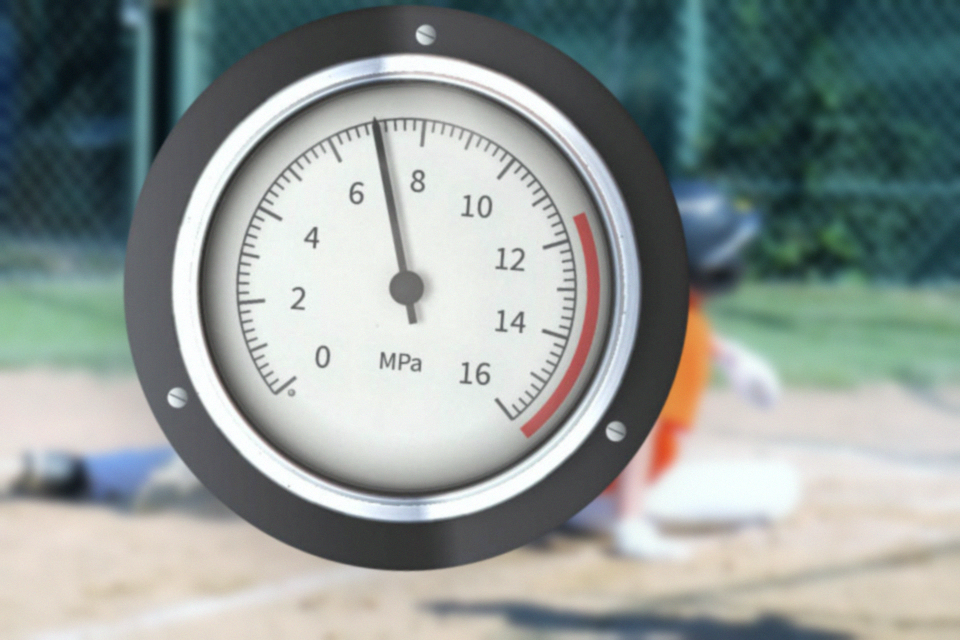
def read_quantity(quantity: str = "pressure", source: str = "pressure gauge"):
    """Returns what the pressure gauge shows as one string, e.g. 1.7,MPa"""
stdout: 7,MPa
